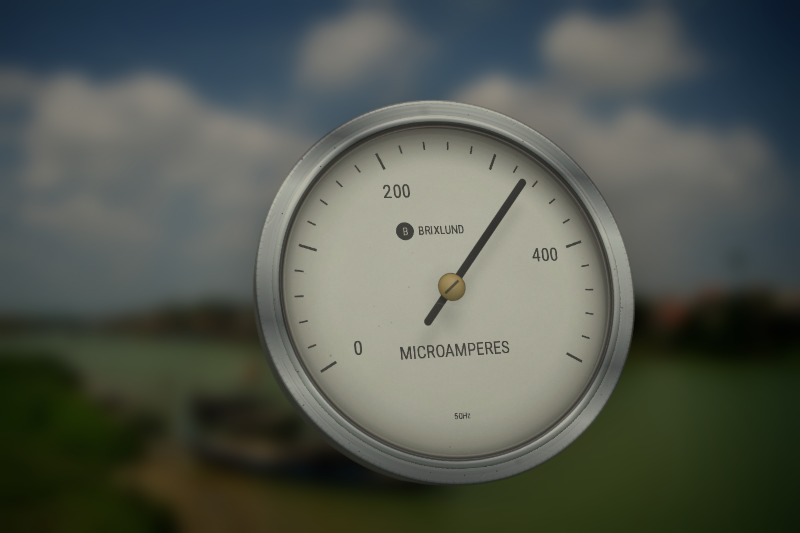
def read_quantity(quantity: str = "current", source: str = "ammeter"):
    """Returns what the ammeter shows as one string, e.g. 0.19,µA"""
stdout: 330,µA
